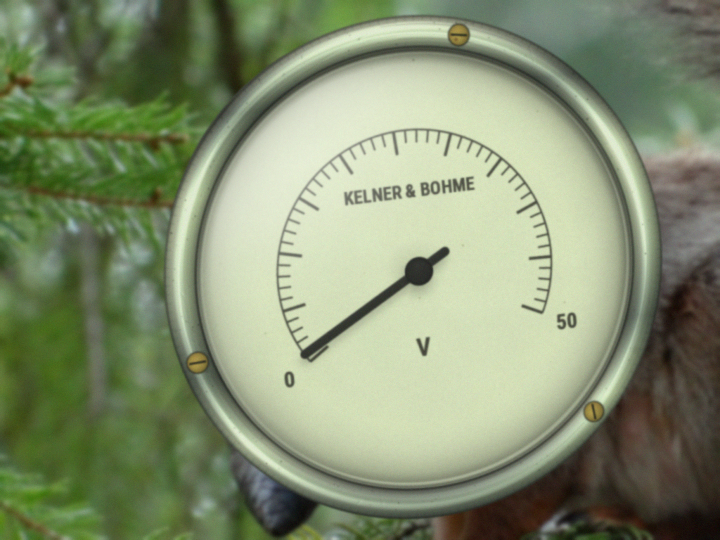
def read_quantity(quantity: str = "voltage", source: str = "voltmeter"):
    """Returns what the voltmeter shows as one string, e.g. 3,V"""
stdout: 1,V
